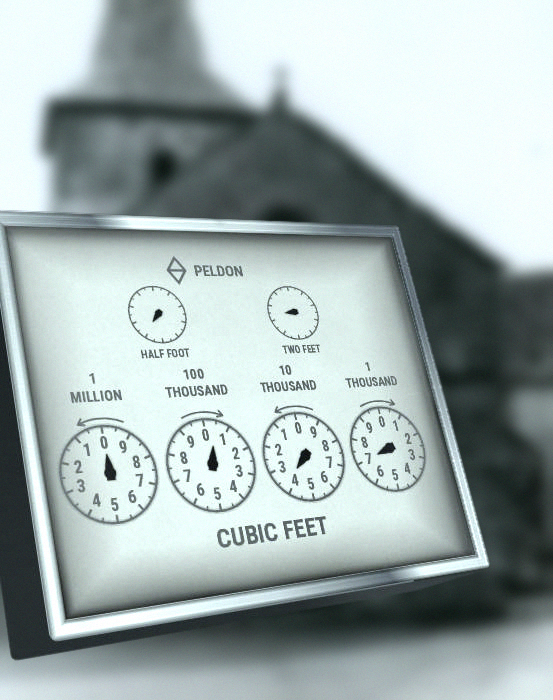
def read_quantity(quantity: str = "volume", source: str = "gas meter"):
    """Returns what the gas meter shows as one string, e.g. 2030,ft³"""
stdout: 3700,ft³
